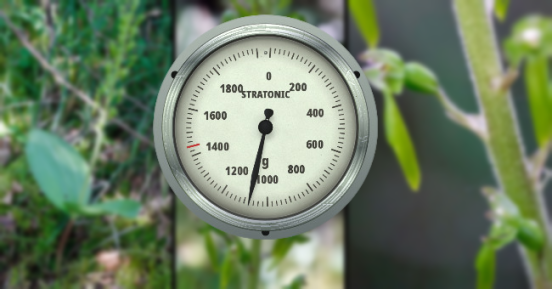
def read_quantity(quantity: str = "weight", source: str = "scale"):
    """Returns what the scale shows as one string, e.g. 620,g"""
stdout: 1080,g
